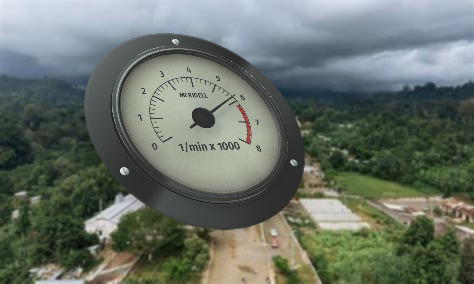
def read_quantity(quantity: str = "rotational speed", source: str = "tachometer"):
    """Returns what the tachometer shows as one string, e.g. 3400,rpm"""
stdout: 5800,rpm
